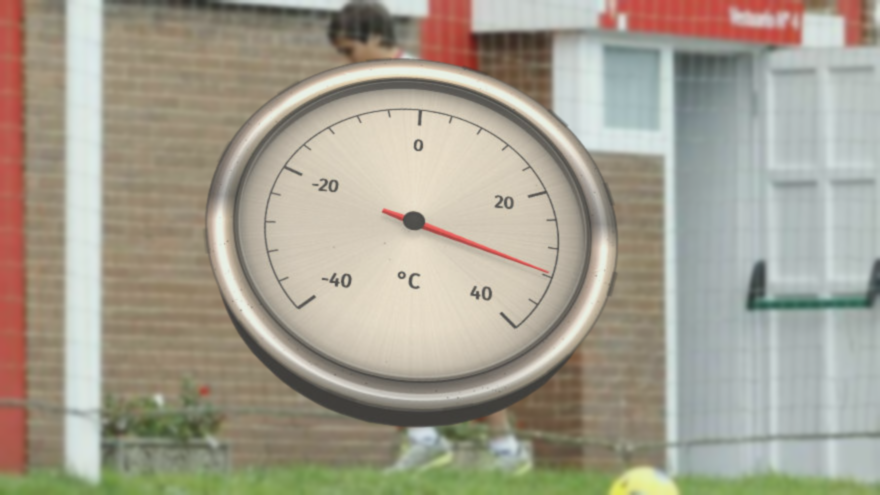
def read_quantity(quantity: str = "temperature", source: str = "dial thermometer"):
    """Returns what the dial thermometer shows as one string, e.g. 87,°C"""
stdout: 32,°C
